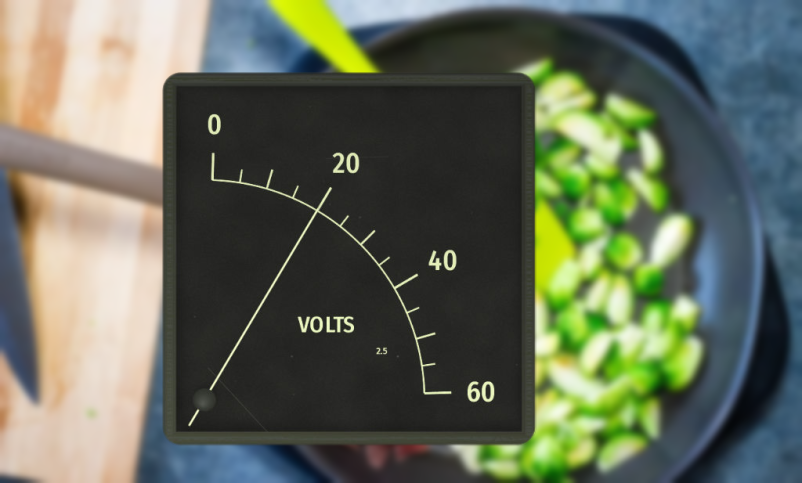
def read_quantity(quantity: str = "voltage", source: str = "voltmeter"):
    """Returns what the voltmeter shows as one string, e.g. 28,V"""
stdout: 20,V
